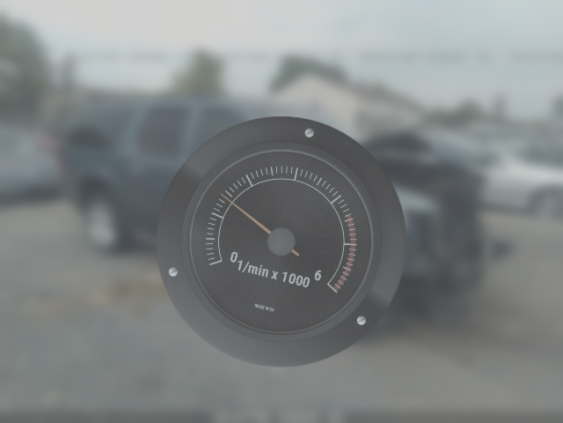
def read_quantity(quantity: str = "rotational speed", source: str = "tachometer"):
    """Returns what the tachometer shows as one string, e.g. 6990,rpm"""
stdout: 1400,rpm
